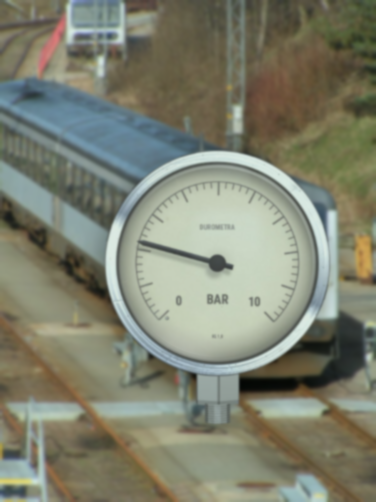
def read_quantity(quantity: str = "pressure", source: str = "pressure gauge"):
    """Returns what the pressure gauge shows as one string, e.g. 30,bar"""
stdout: 2.2,bar
